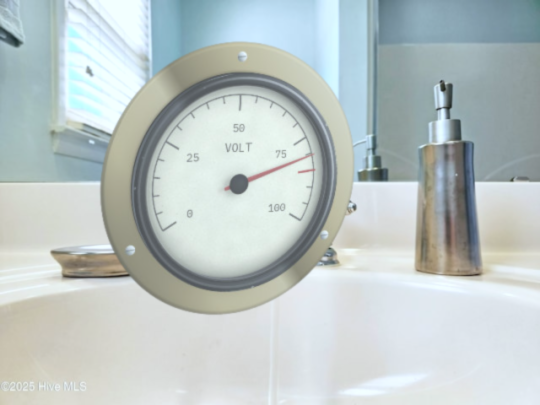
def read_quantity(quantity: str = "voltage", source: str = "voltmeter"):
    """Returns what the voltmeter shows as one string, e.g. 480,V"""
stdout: 80,V
